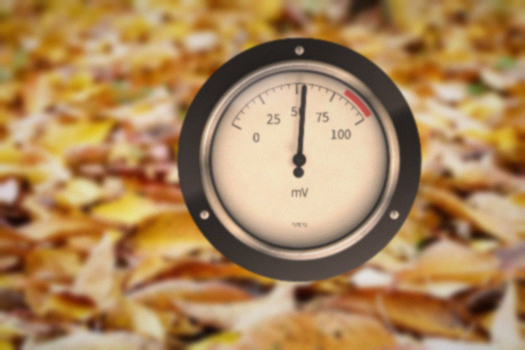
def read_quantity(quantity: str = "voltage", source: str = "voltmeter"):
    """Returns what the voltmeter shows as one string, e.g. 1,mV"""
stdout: 55,mV
